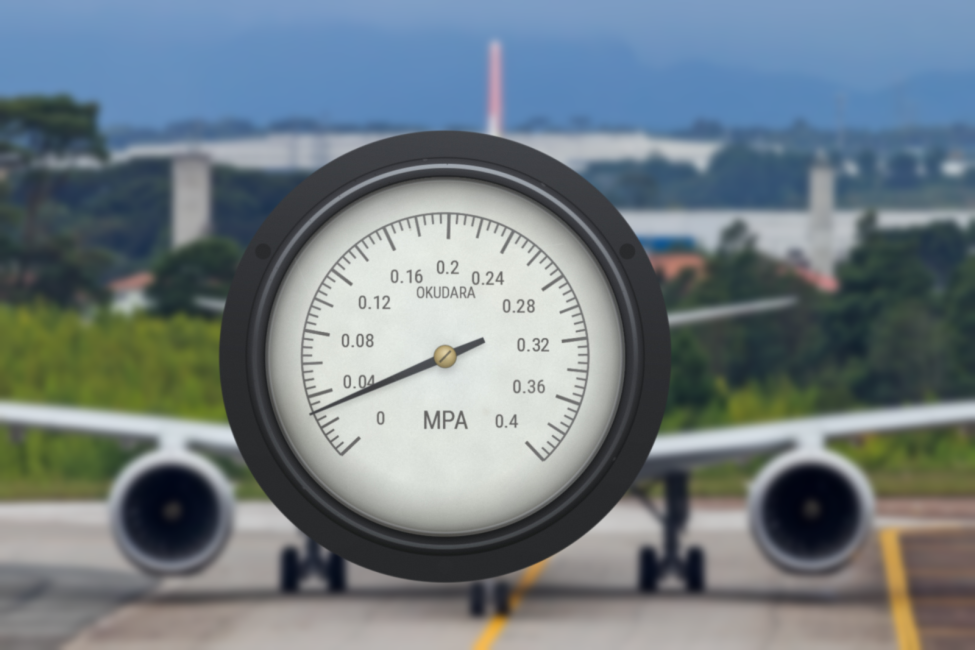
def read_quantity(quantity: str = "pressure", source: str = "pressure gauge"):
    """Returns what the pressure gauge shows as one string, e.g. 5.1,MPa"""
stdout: 0.03,MPa
